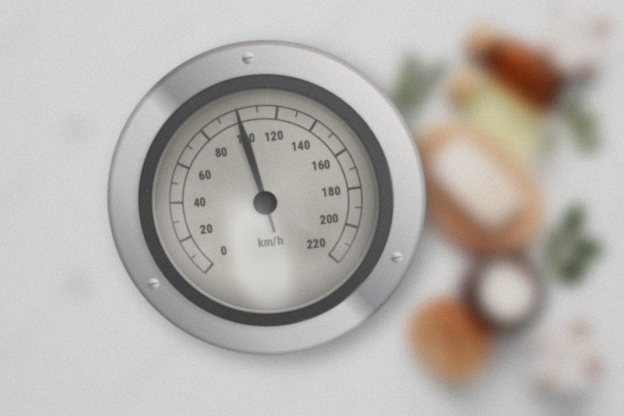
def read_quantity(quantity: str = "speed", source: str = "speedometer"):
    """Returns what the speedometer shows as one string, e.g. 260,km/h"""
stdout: 100,km/h
